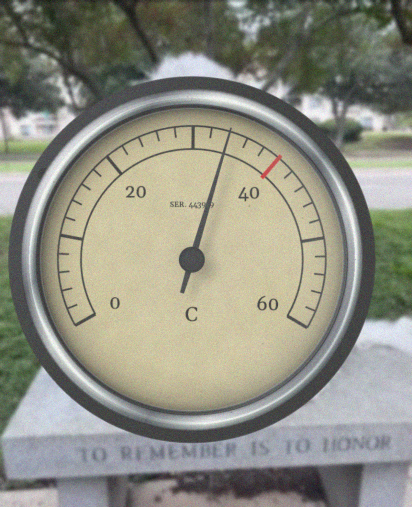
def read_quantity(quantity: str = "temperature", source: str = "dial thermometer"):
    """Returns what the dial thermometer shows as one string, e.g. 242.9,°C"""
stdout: 34,°C
